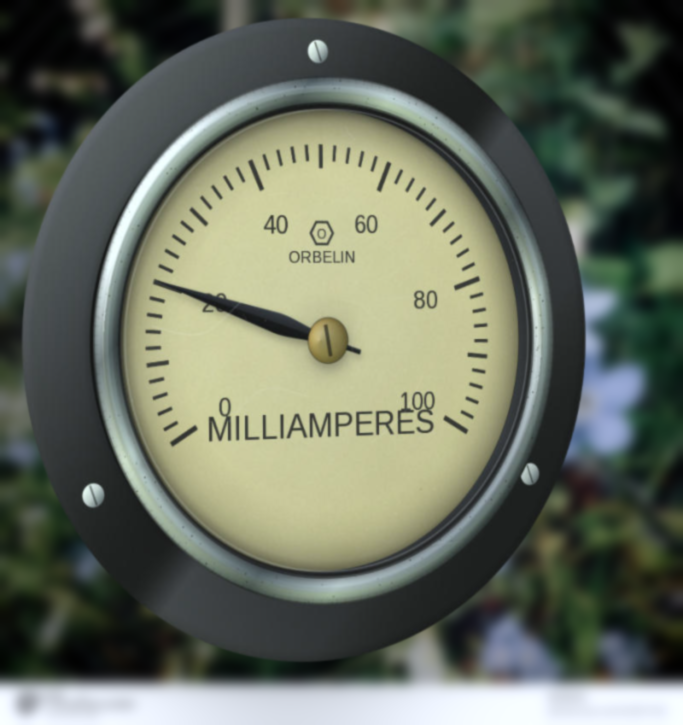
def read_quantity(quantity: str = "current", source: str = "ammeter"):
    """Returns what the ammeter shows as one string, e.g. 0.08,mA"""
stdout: 20,mA
